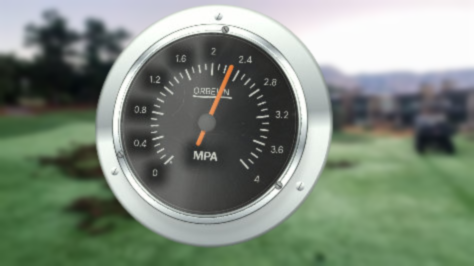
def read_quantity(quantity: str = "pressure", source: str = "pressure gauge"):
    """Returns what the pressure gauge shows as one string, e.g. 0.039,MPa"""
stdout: 2.3,MPa
